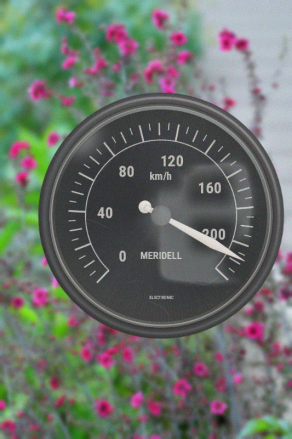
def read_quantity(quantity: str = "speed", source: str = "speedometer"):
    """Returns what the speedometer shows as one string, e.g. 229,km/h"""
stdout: 207.5,km/h
